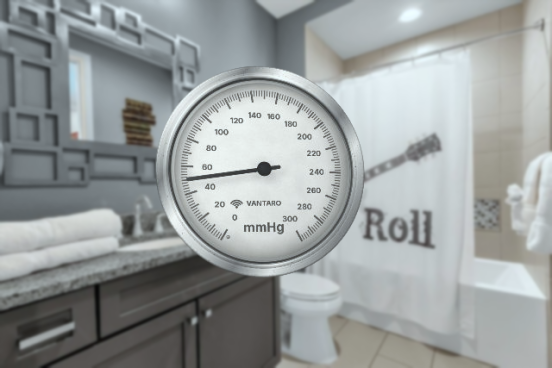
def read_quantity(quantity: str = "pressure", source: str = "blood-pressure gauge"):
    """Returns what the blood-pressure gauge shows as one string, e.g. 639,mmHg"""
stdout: 50,mmHg
